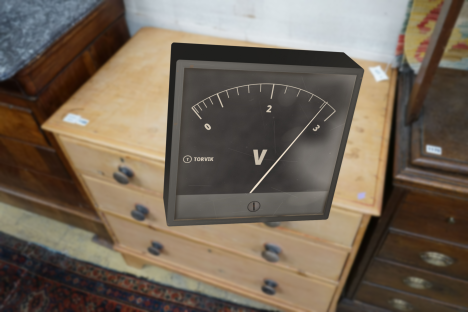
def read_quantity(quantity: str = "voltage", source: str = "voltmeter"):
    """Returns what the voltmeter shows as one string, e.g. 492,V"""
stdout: 2.8,V
